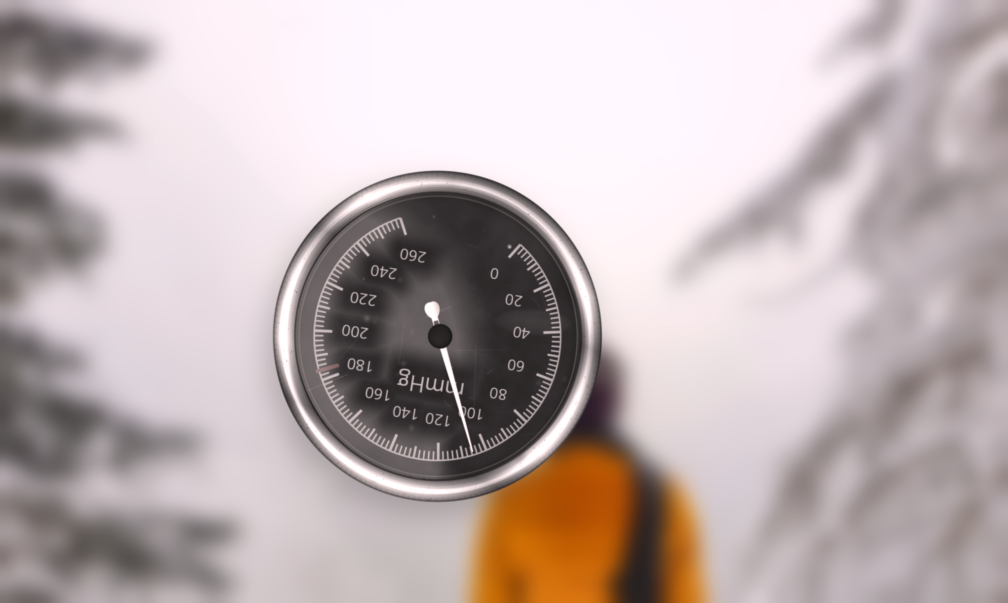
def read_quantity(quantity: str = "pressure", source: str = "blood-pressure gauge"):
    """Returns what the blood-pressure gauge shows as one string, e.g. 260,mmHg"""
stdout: 106,mmHg
